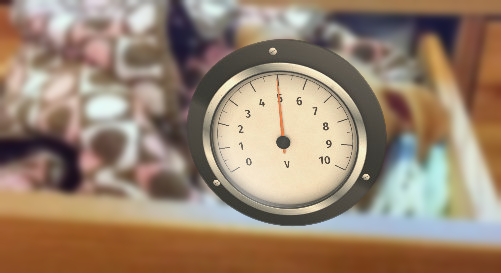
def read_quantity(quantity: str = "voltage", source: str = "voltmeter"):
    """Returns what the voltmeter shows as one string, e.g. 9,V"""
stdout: 5,V
